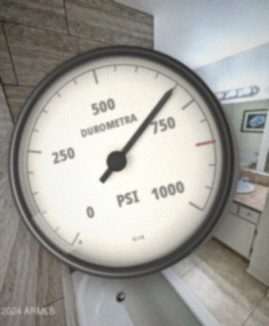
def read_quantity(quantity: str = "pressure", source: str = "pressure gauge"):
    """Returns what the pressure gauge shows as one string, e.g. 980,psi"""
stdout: 700,psi
